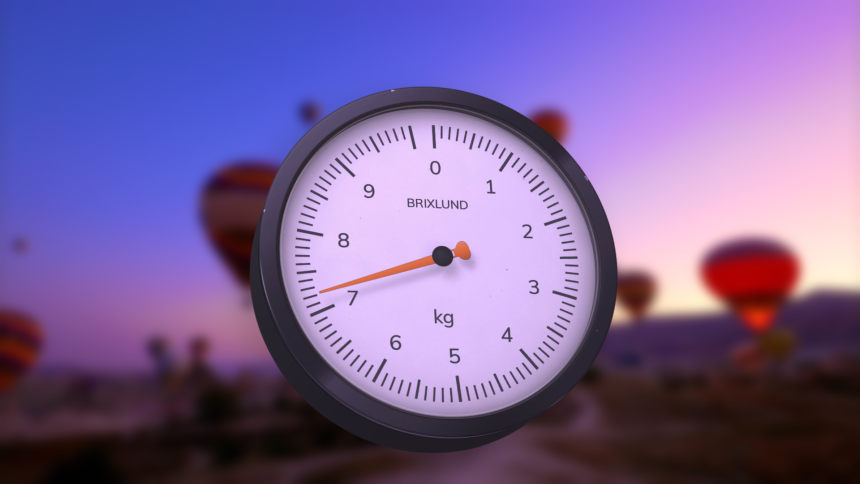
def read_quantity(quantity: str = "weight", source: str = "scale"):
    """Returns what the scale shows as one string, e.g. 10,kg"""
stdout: 7.2,kg
